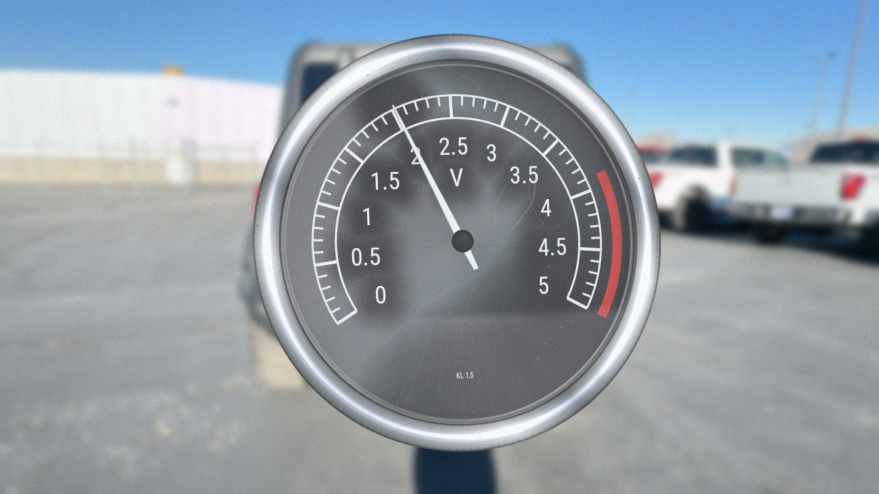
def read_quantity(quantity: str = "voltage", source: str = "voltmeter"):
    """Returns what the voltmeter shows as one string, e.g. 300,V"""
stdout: 2,V
